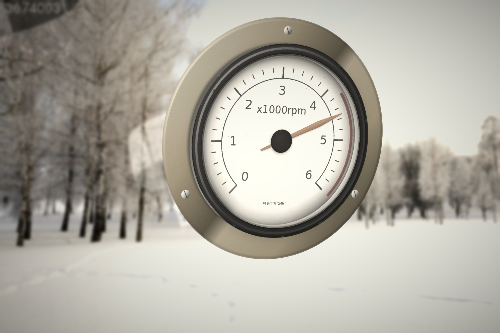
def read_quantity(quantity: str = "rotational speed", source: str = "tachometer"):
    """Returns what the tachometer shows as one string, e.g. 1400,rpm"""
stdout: 4500,rpm
